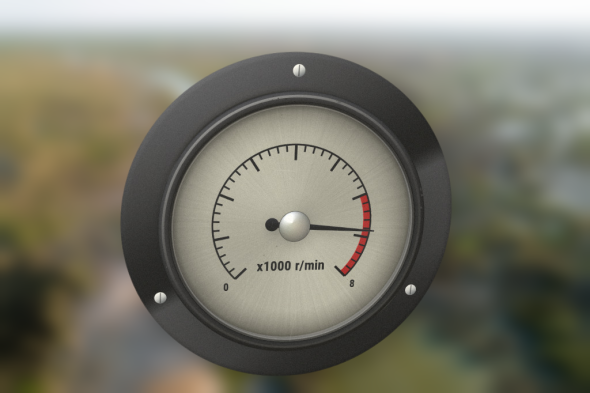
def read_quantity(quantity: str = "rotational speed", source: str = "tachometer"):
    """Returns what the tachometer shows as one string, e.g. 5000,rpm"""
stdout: 6800,rpm
